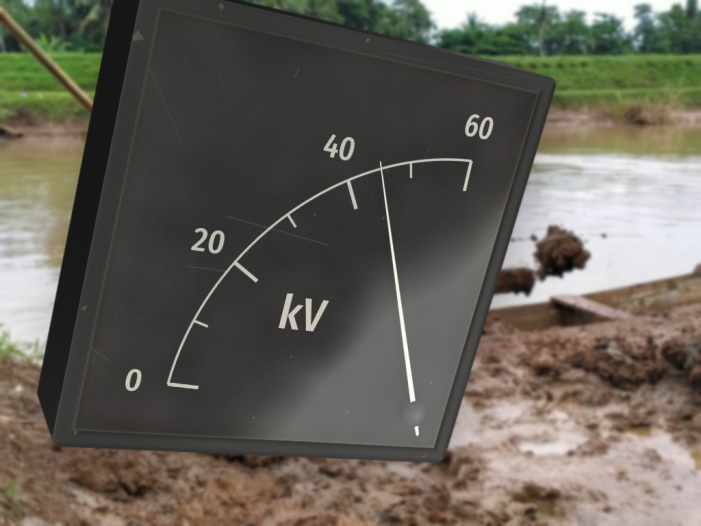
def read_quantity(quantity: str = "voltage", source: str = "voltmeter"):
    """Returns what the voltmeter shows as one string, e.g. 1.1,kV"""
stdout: 45,kV
